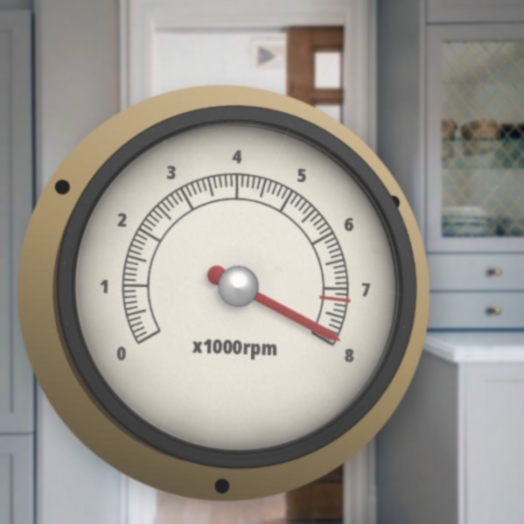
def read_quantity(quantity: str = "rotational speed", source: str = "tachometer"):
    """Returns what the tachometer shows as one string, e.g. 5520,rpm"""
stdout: 7900,rpm
